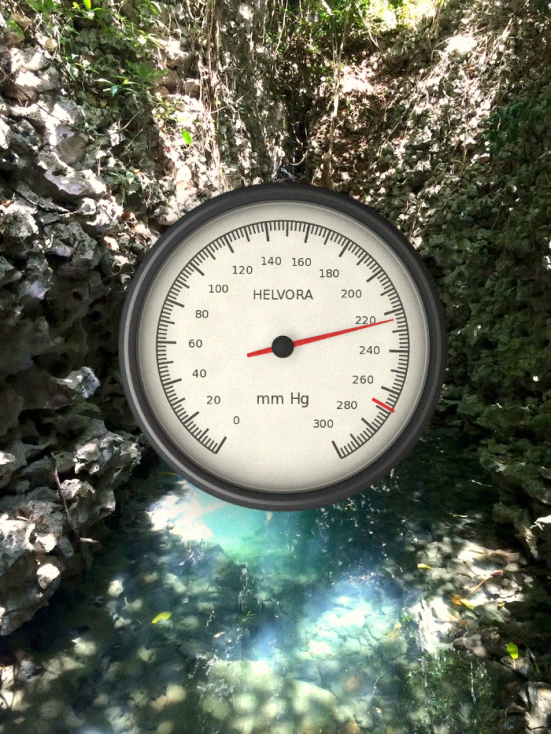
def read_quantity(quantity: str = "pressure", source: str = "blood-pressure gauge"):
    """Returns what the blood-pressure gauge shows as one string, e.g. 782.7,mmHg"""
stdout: 224,mmHg
